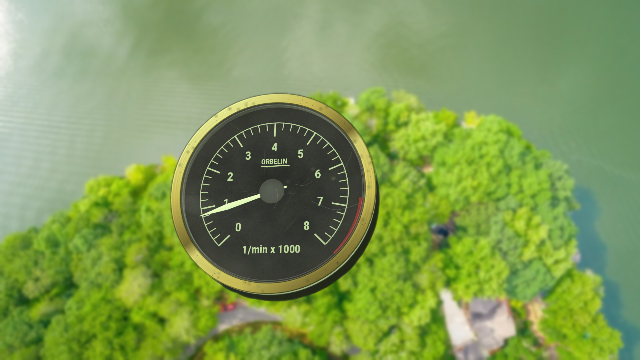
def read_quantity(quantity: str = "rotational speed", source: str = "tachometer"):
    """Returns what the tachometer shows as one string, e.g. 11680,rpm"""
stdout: 800,rpm
